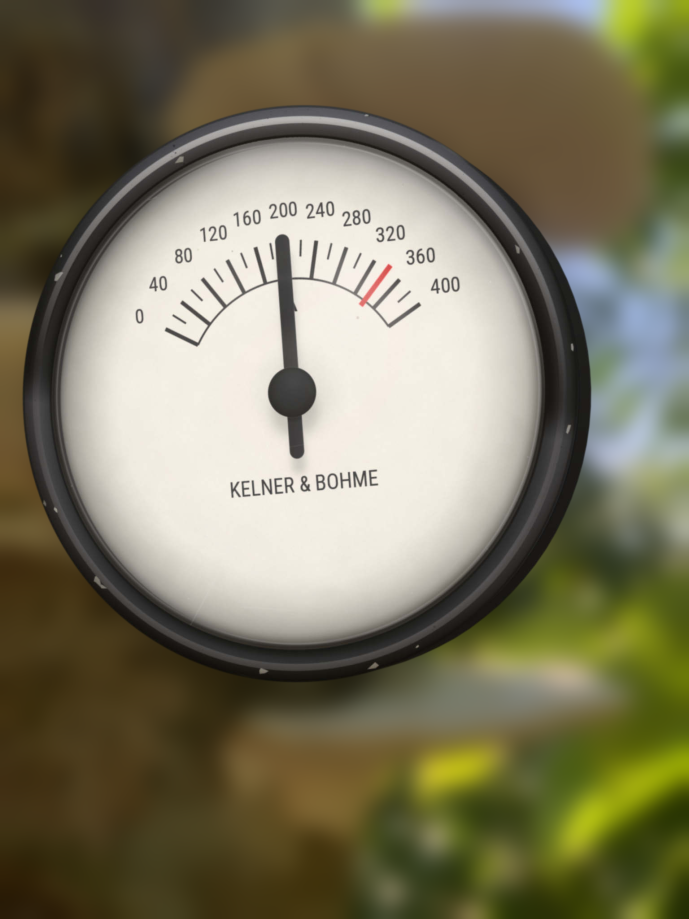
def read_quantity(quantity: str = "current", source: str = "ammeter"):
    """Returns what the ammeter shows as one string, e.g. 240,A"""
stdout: 200,A
